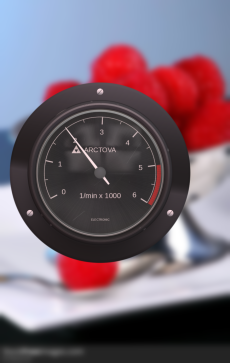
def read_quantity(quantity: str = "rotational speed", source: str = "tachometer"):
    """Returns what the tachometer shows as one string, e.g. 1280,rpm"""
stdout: 2000,rpm
